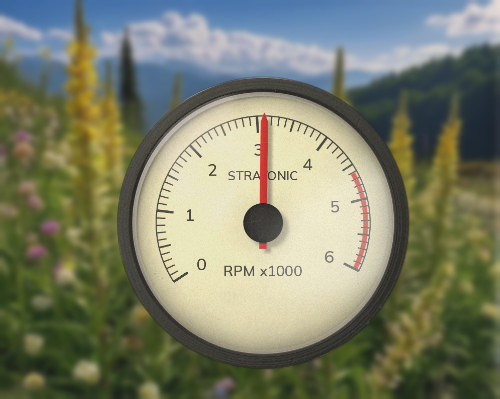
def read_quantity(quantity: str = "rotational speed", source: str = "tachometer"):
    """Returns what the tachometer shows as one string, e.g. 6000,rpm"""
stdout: 3100,rpm
